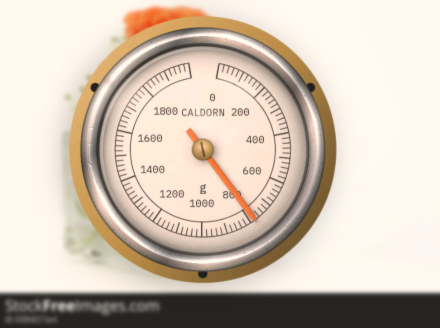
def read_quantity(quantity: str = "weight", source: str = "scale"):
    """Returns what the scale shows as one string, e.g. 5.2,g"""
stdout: 780,g
